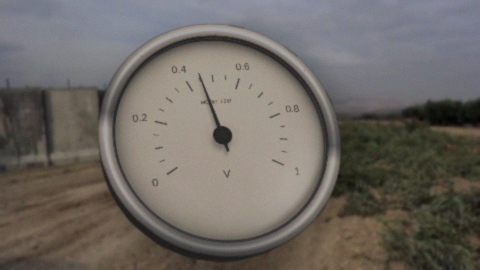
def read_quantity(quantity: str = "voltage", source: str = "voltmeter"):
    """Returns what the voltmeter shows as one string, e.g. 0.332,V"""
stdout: 0.45,V
